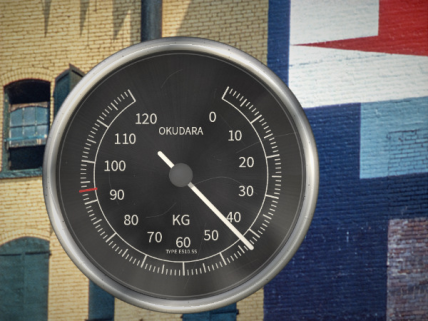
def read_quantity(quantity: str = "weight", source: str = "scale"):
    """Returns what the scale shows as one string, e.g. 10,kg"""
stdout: 43,kg
